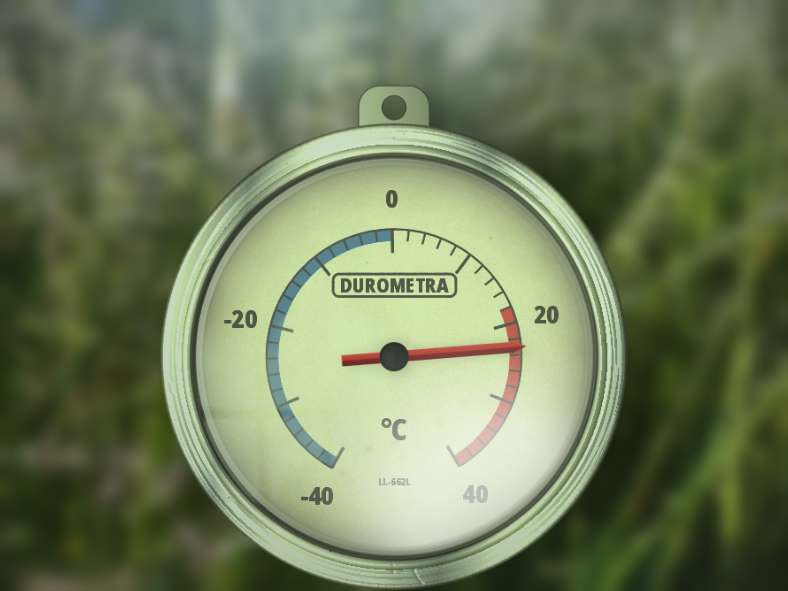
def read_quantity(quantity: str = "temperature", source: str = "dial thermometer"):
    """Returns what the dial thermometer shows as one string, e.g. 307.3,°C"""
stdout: 23,°C
